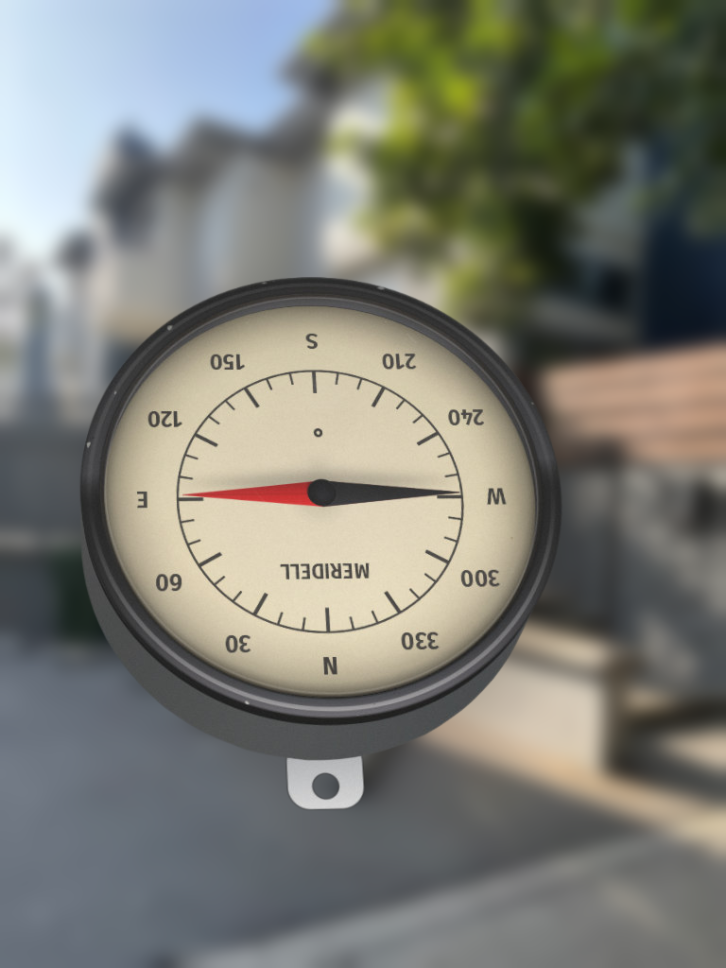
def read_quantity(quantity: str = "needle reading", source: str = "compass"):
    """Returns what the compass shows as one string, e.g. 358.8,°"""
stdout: 90,°
